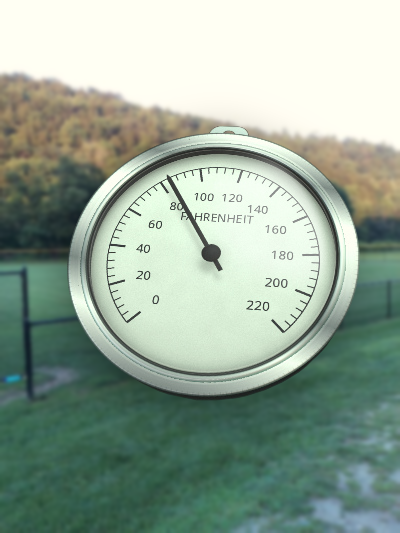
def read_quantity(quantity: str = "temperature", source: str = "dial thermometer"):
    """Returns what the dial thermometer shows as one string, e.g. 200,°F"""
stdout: 84,°F
